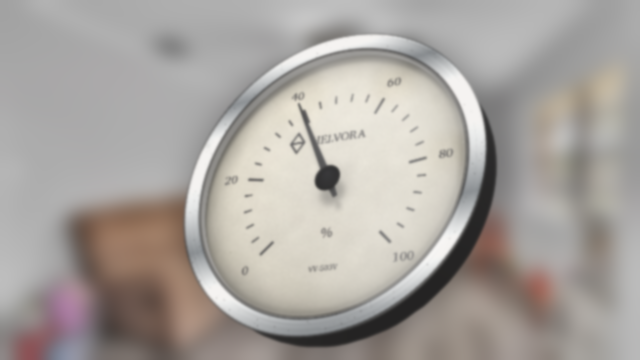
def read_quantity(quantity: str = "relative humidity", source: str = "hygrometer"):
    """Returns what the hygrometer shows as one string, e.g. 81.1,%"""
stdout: 40,%
